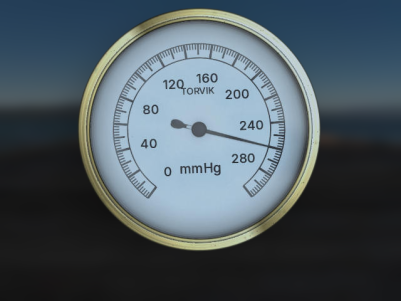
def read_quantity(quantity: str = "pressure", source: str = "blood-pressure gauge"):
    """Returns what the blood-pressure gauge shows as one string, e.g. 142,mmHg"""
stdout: 260,mmHg
